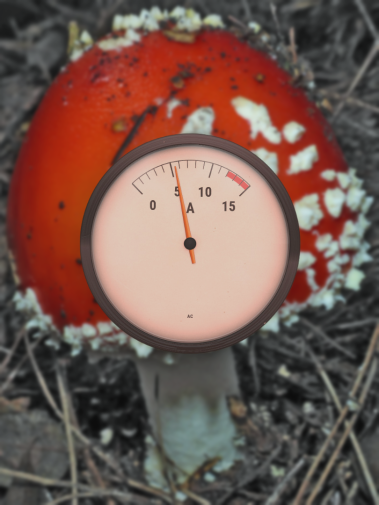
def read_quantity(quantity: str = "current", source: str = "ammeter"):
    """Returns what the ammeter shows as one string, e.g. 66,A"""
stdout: 5.5,A
